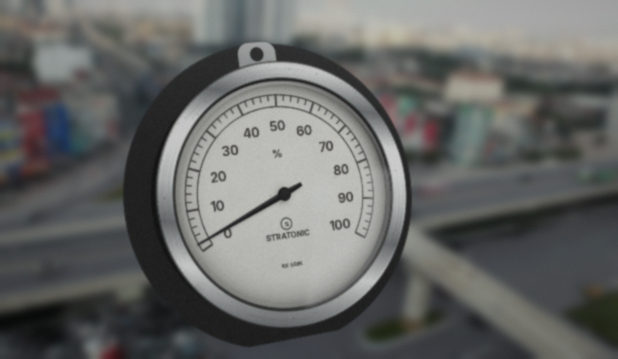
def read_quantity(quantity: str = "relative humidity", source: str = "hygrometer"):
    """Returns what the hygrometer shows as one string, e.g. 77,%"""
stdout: 2,%
